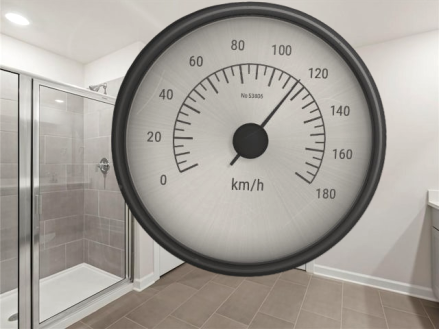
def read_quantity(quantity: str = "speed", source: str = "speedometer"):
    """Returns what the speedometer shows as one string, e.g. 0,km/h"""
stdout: 115,km/h
